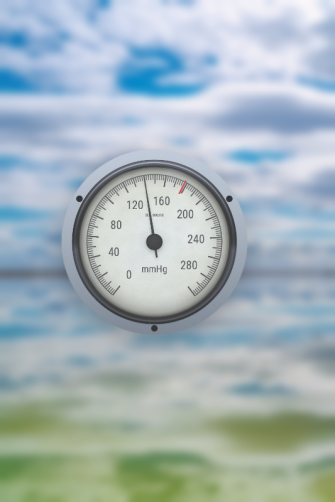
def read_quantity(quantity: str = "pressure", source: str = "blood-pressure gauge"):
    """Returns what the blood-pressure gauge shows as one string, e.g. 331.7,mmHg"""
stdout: 140,mmHg
